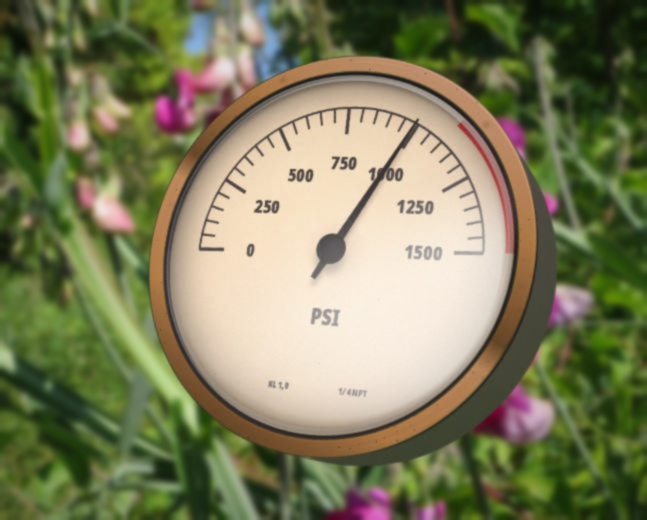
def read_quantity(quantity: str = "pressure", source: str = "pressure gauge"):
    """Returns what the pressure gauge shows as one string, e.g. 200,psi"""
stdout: 1000,psi
